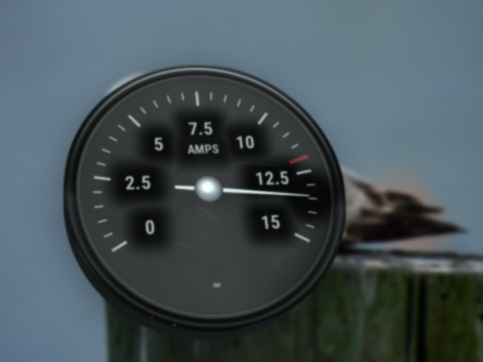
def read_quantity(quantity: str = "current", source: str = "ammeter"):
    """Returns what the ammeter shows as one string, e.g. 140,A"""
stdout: 13.5,A
